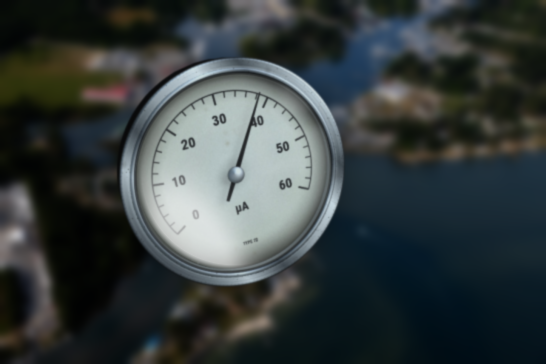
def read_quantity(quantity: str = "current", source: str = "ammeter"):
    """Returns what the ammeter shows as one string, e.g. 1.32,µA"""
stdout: 38,µA
